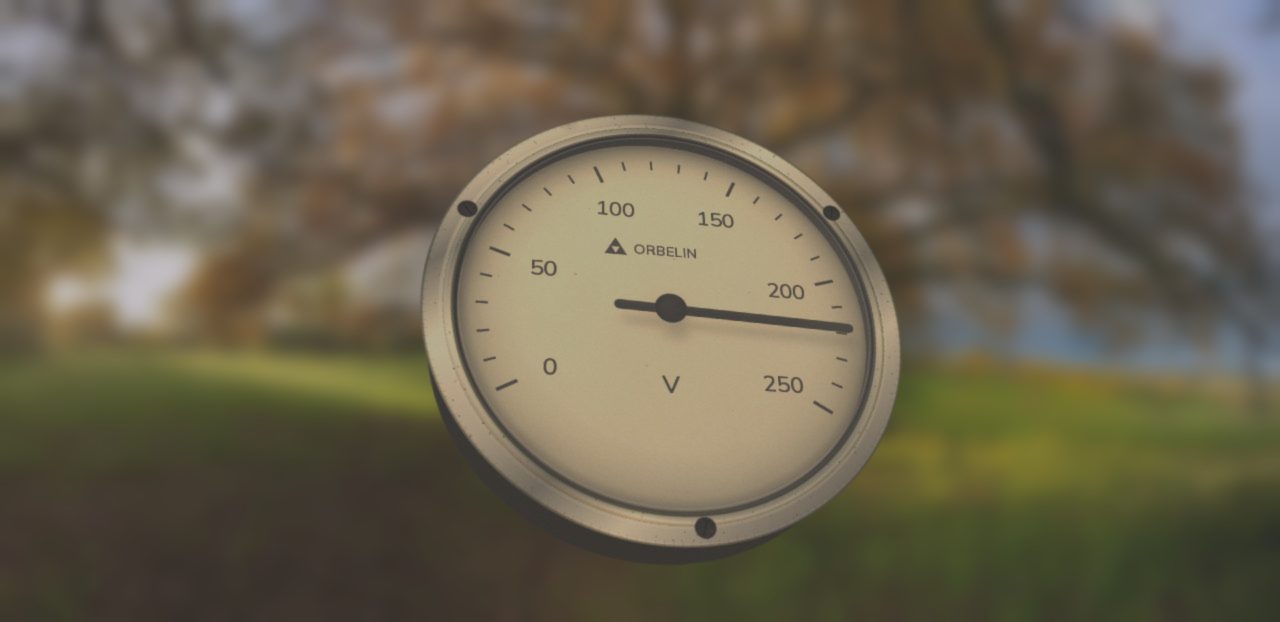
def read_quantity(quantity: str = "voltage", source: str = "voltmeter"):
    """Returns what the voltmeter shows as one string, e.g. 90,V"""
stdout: 220,V
